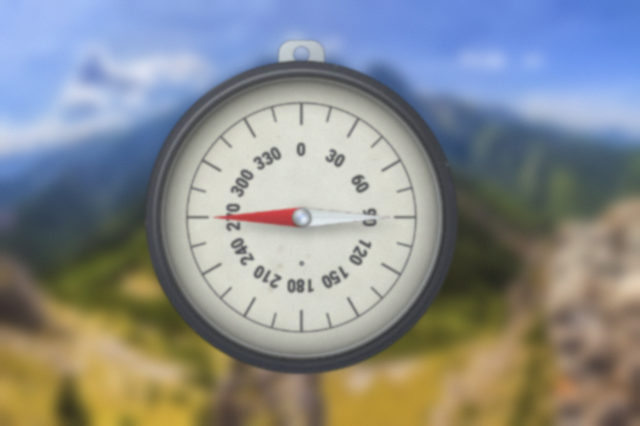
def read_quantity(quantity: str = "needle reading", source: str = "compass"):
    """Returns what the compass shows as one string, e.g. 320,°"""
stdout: 270,°
